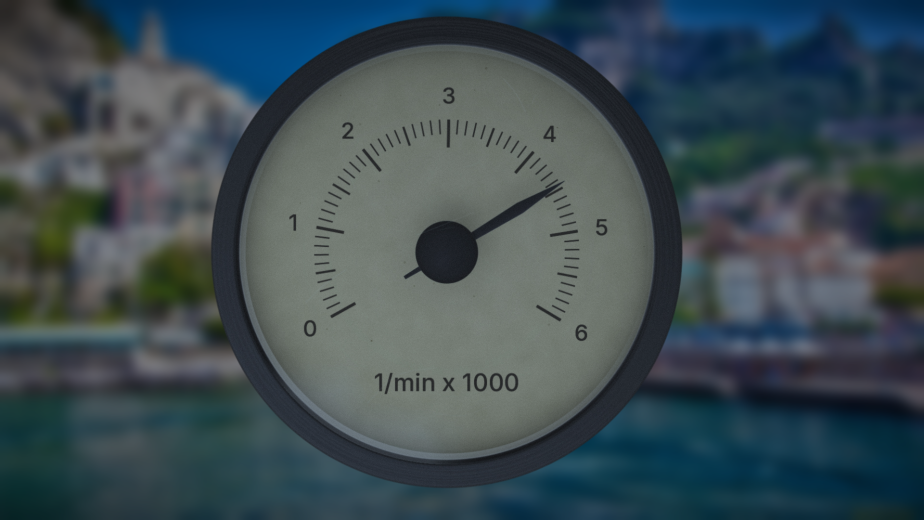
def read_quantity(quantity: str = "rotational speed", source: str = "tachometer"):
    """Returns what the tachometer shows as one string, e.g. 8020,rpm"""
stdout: 4450,rpm
